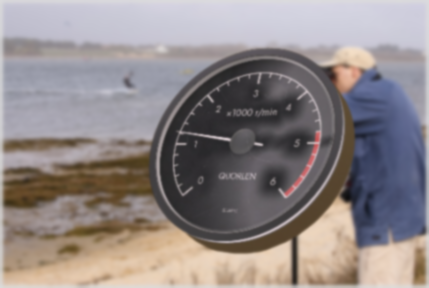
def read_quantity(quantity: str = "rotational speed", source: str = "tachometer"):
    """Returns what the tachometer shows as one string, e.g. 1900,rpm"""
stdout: 1200,rpm
